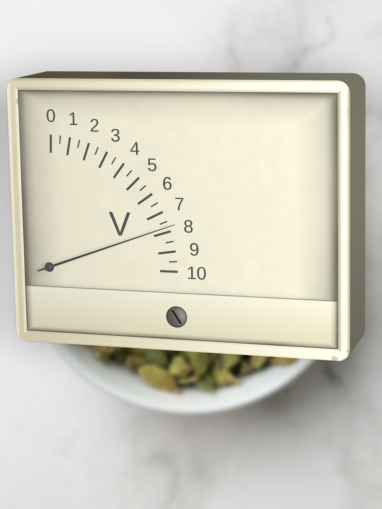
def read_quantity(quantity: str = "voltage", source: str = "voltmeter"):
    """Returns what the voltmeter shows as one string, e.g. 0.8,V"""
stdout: 7.75,V
